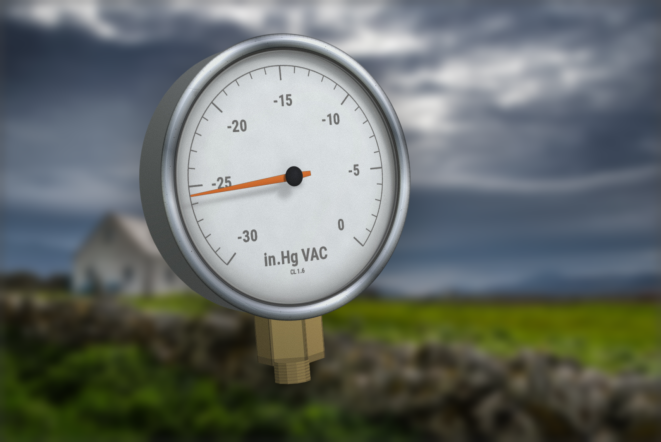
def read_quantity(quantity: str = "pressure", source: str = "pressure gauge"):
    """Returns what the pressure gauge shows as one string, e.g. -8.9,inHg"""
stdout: -25.5,inHg
